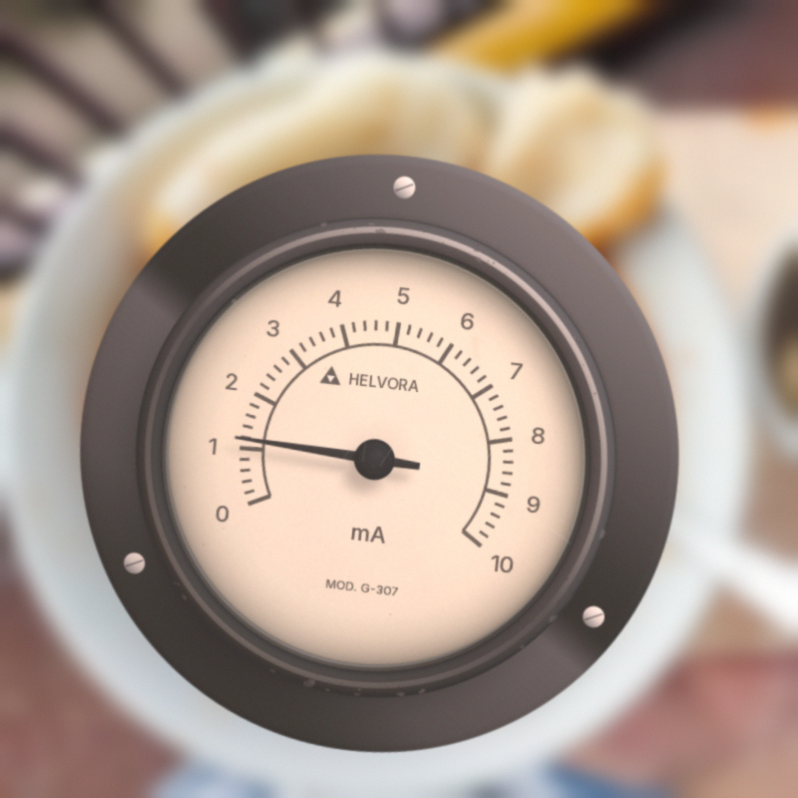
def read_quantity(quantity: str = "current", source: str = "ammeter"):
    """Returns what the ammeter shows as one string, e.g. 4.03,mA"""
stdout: 1.2,mA
